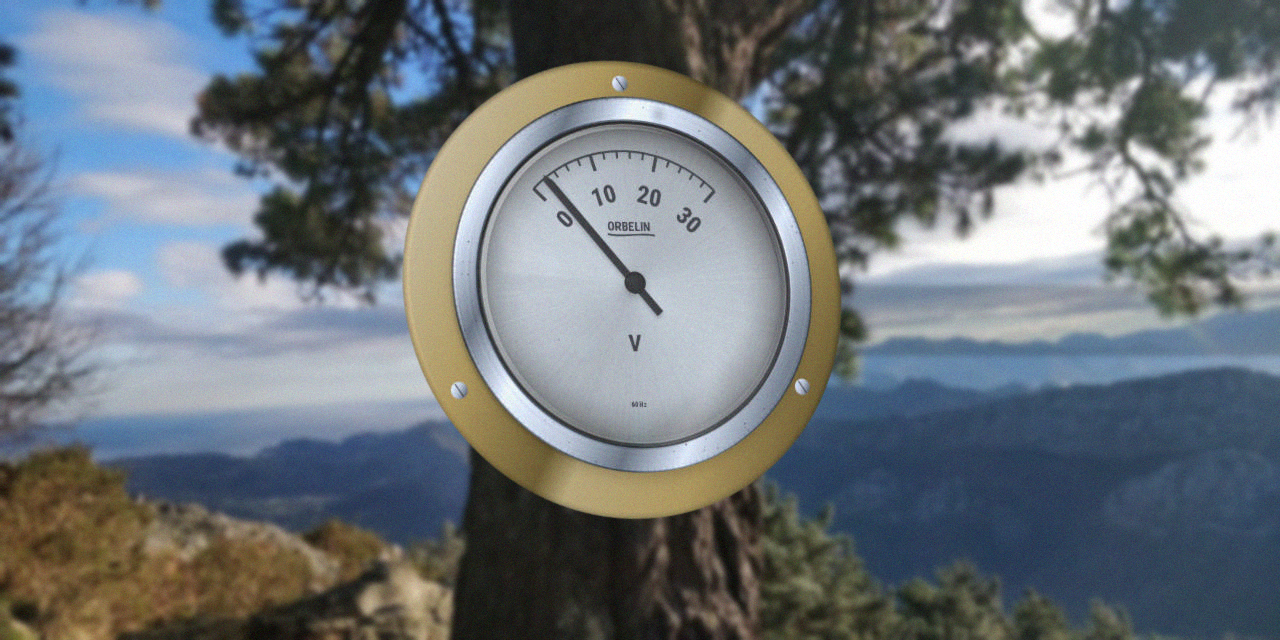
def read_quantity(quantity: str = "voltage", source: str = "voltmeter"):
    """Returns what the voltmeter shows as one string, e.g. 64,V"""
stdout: 2,V
